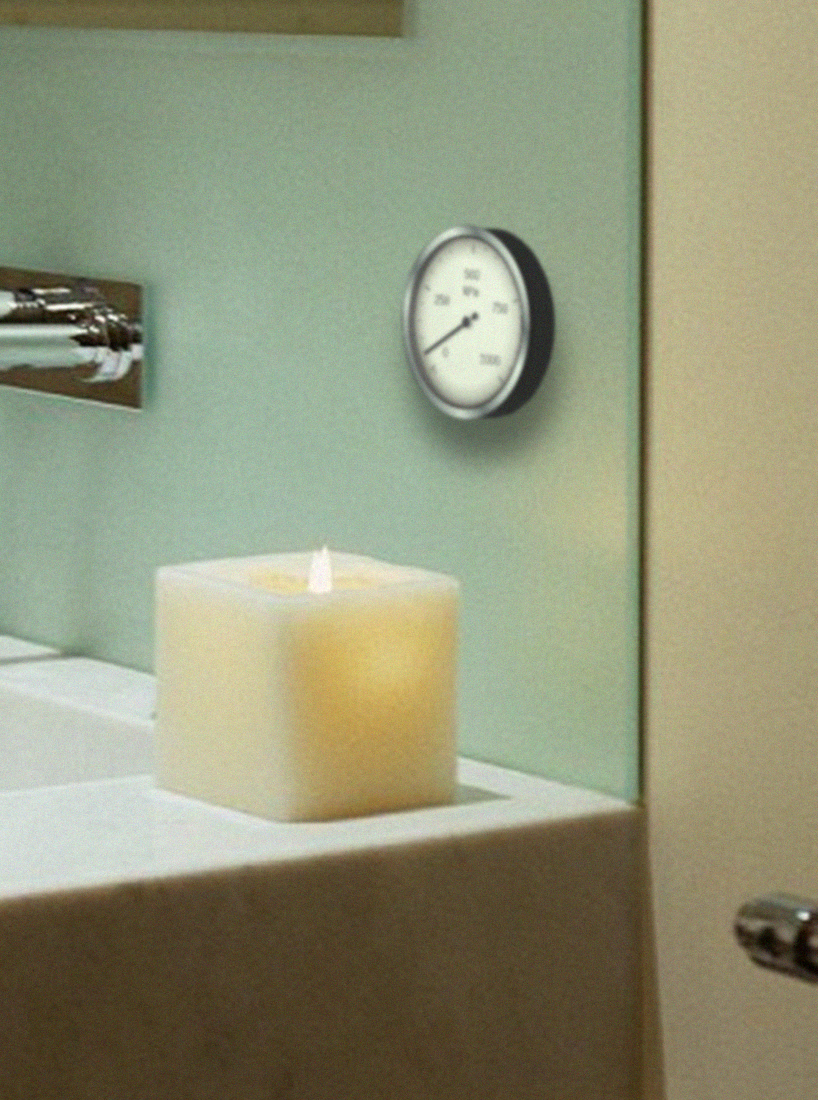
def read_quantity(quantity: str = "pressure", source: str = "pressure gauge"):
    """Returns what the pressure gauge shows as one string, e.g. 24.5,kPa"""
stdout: 50,kPa
